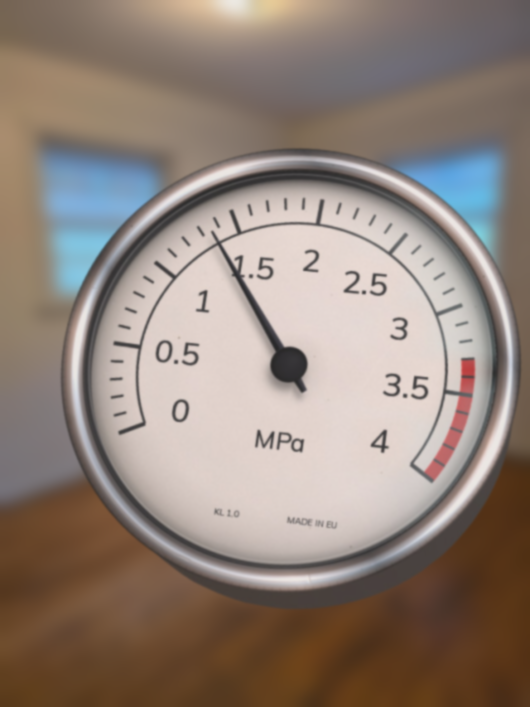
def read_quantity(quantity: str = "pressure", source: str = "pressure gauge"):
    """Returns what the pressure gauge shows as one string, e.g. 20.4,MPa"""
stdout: 1.35,MPa
